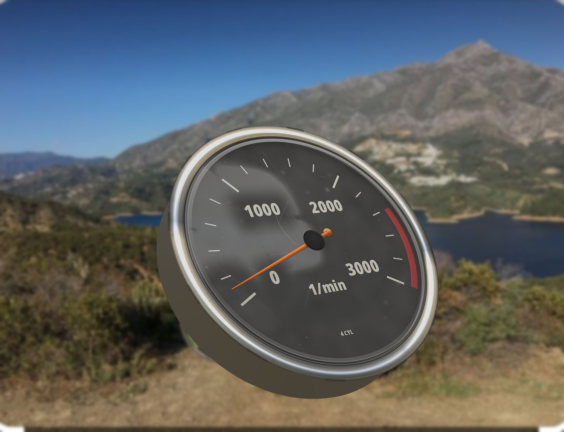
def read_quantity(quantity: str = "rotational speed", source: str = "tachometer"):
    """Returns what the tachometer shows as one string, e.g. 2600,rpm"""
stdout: 100,rpm
